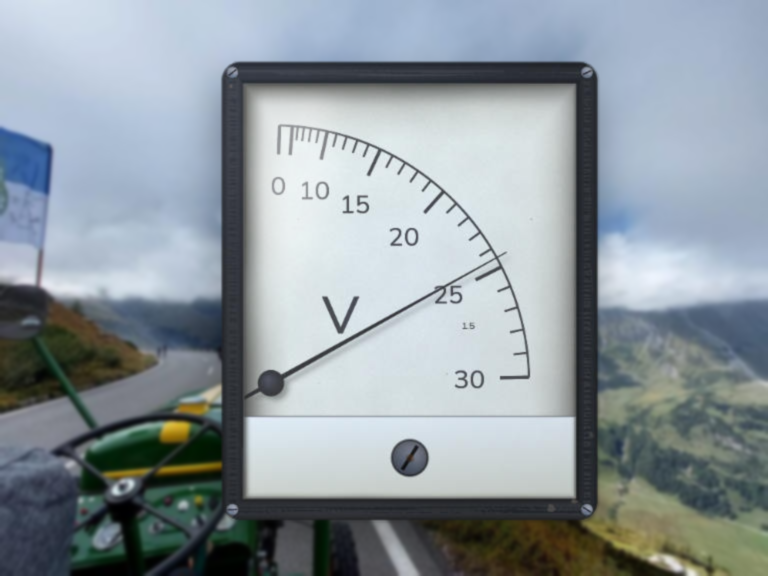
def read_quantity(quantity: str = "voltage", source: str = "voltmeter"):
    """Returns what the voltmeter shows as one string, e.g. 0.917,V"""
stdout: 24.5,V
